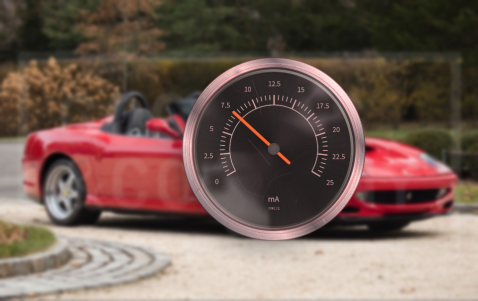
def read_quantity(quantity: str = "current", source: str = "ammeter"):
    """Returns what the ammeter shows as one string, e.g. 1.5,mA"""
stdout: 7.5,mA
